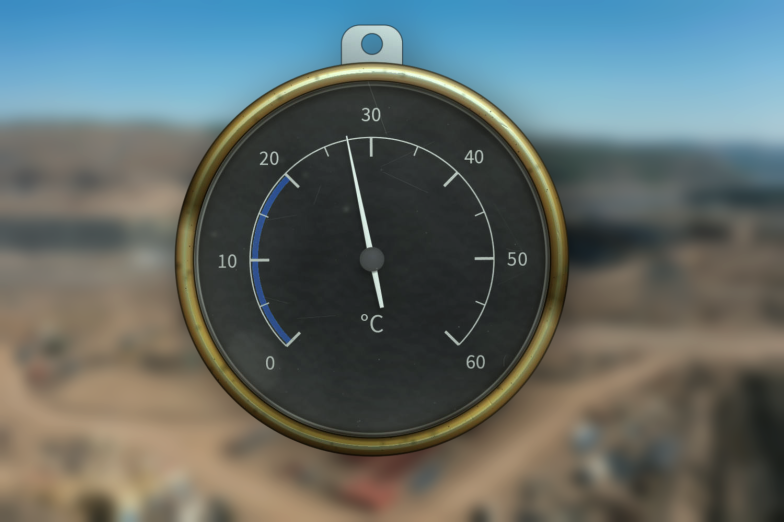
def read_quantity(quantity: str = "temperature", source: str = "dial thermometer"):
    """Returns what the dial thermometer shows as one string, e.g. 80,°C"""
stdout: 27.5,°C
